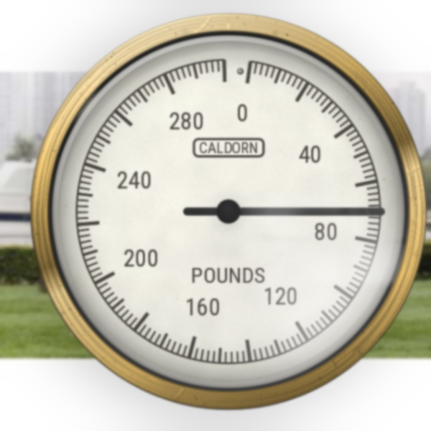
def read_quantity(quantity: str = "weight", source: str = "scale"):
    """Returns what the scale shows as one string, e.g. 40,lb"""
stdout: 70,lb
